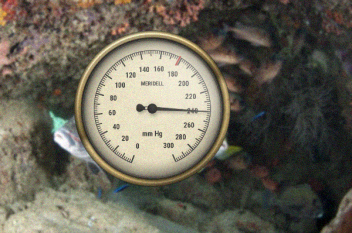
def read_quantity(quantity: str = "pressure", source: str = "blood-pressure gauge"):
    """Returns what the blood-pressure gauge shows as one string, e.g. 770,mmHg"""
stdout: 240,mmHg
